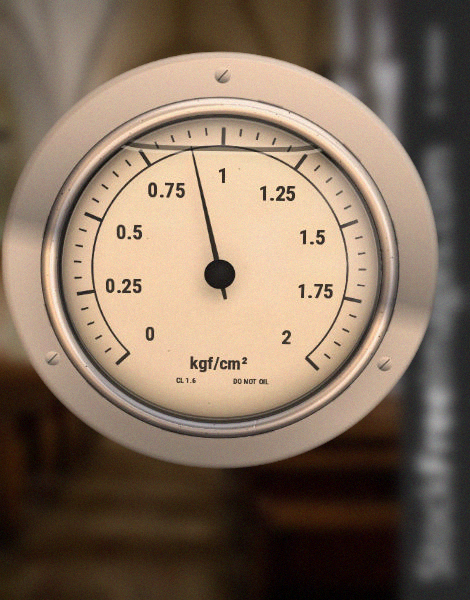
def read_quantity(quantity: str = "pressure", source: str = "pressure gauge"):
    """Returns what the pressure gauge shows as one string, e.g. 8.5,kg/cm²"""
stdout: 0.9,kg/cm²
